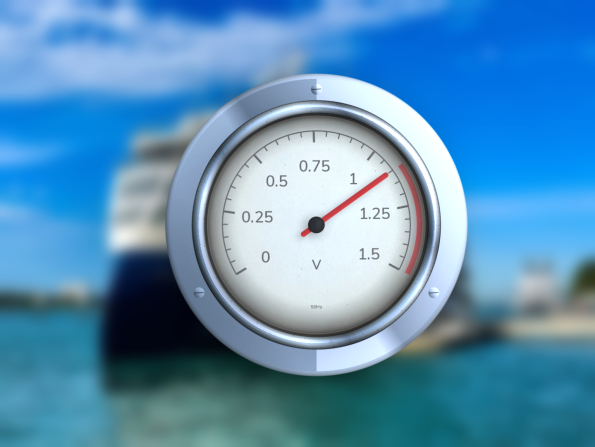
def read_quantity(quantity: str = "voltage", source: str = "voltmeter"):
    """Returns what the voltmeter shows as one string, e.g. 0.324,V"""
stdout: 1.1,V
